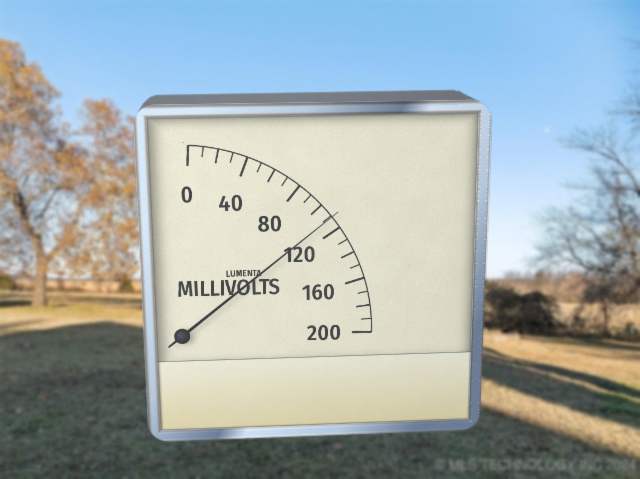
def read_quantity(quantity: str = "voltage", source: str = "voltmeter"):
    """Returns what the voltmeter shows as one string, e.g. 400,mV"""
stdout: 110,mV
